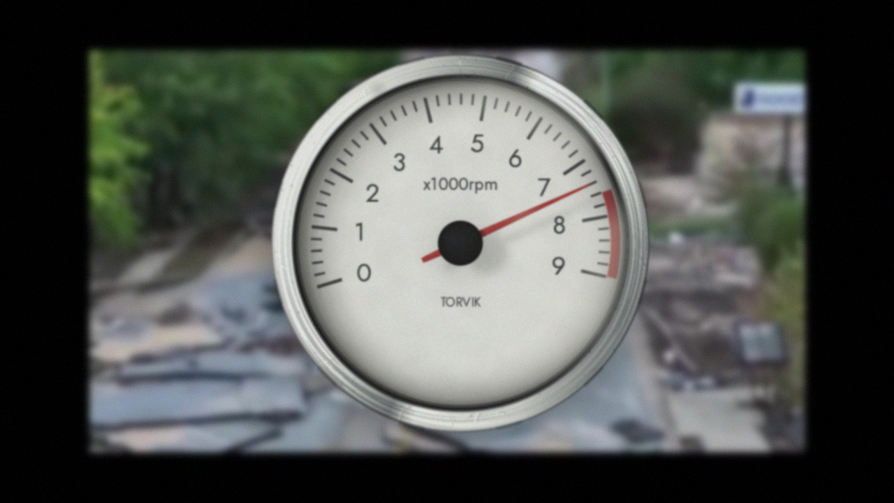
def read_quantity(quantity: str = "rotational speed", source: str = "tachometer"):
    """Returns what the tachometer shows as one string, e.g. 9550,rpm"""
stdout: 7400,rpm
